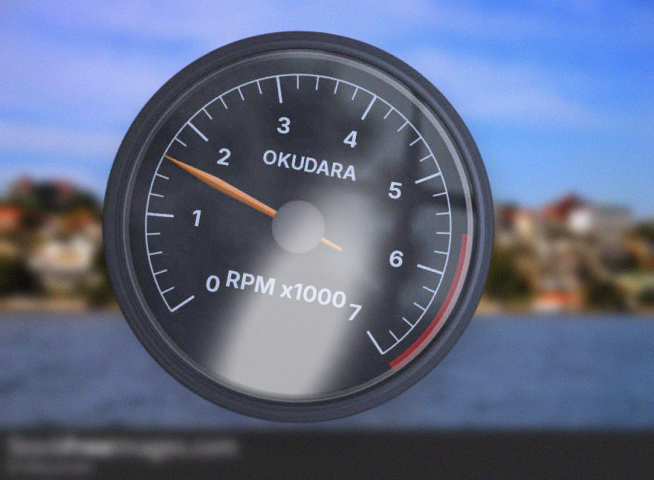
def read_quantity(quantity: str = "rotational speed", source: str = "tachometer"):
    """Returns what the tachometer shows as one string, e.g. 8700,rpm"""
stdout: 1600,rpm
